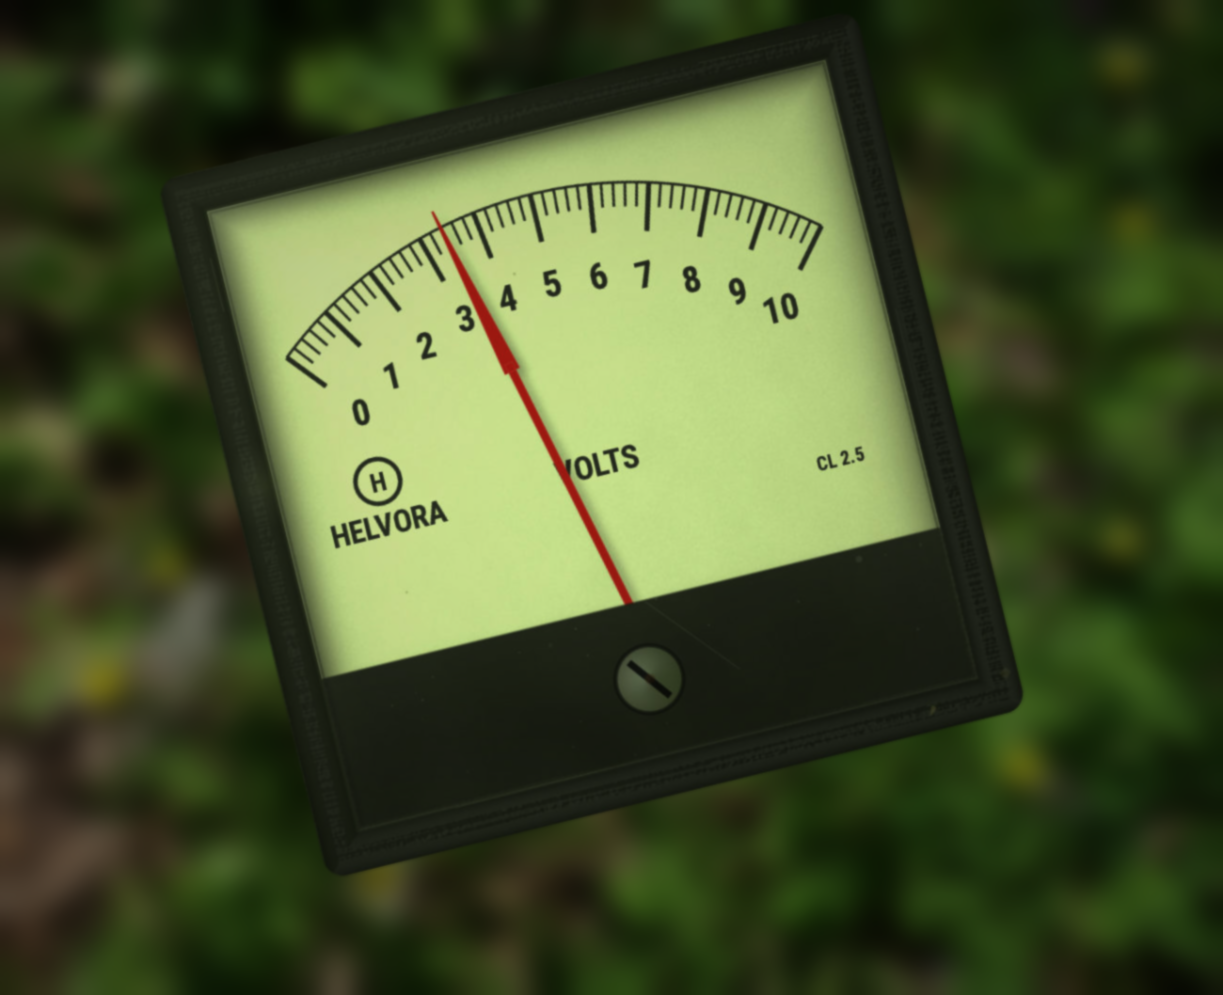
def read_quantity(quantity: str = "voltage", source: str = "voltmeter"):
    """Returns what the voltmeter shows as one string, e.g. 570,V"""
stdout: 3.4,V
